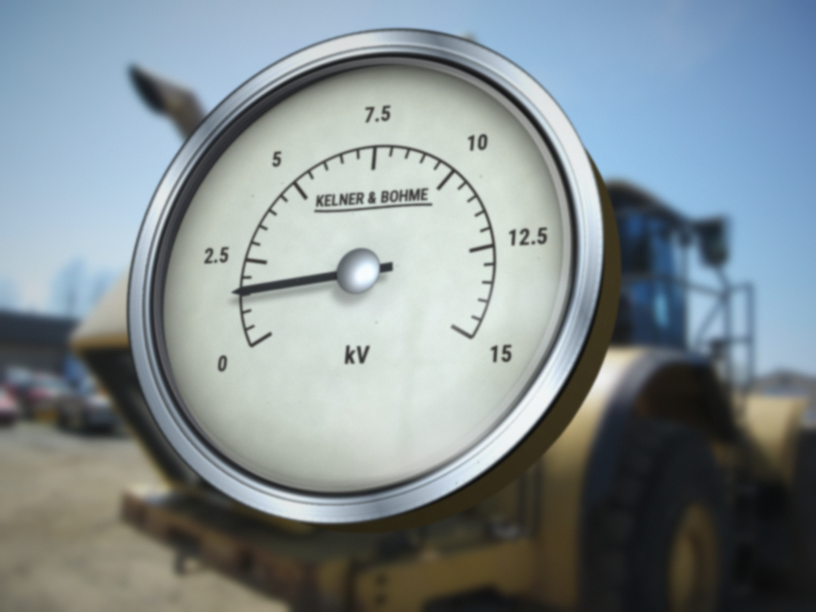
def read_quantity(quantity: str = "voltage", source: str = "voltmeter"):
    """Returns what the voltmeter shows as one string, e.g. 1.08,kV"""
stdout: 1.5,kV
